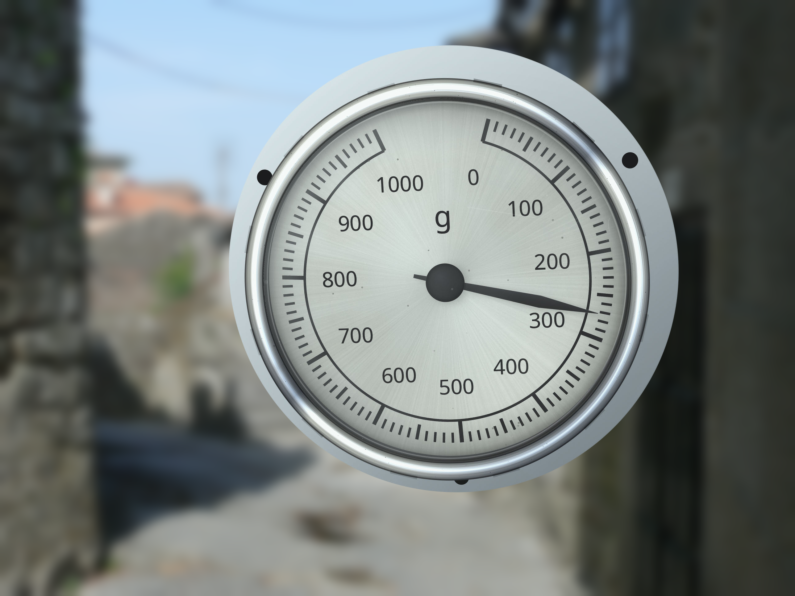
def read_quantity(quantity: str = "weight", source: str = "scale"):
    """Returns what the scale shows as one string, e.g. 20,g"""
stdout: 270,g
